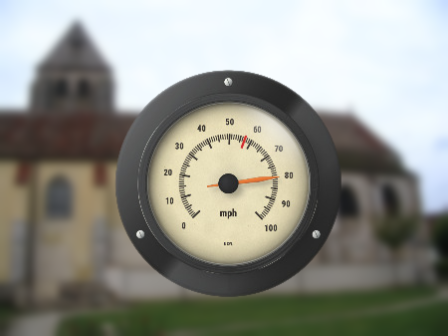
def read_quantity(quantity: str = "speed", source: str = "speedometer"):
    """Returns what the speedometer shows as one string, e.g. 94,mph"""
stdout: 80,mph
